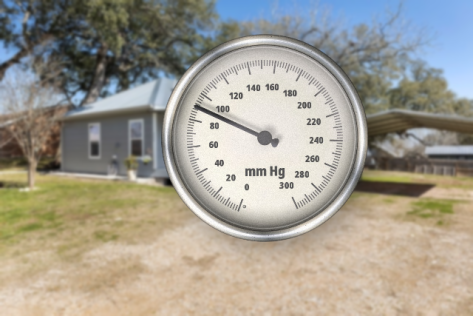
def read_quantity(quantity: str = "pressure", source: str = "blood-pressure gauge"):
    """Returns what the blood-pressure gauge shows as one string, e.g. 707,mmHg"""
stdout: 90,mmHg
